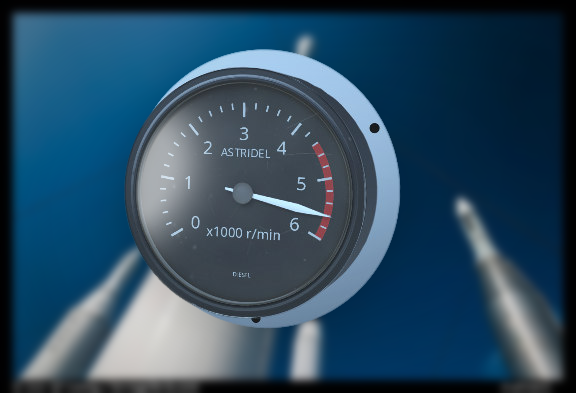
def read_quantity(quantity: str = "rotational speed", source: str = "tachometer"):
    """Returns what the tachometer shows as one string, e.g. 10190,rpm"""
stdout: 5600,rpm
